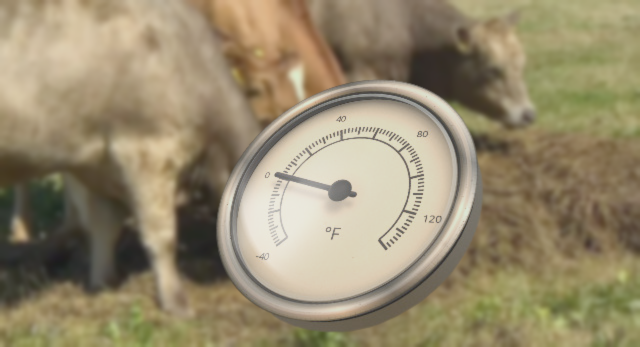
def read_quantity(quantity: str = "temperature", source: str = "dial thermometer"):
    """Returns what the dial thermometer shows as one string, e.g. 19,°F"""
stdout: 0,°F
